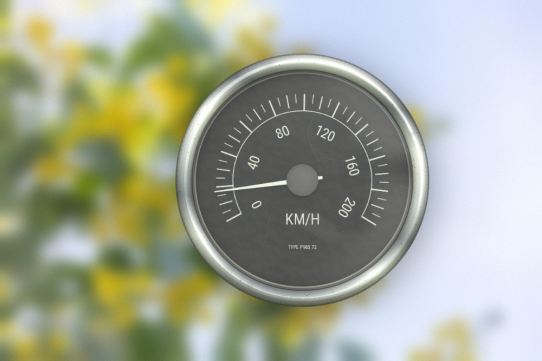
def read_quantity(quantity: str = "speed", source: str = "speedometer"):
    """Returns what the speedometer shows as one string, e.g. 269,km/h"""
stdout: 17.5,km/h
